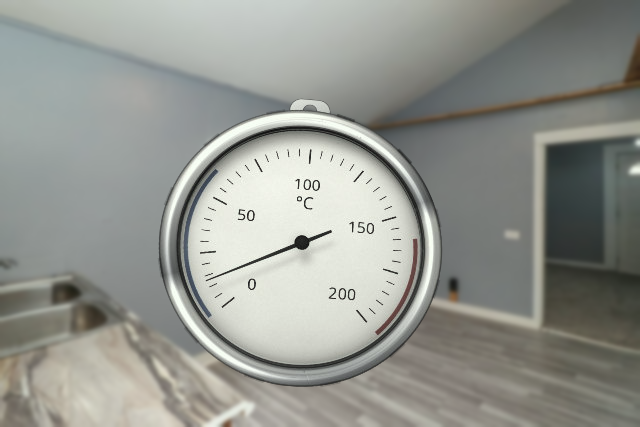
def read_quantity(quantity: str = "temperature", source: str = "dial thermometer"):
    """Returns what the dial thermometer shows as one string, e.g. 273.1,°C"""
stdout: 12.5,°C
